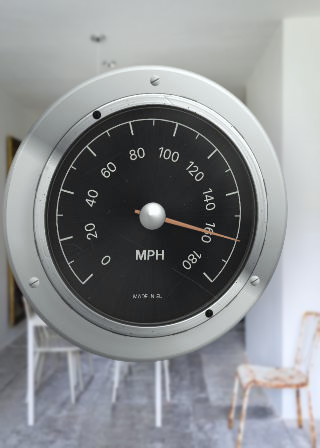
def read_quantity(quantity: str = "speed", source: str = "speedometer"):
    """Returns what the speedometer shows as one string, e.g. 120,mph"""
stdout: 160,mph
